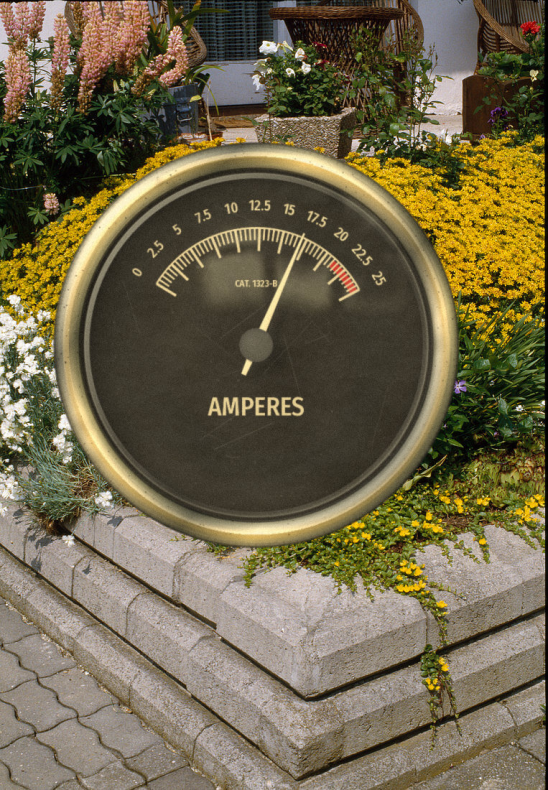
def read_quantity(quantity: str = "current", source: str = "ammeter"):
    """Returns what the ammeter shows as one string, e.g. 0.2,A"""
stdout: 17,A
